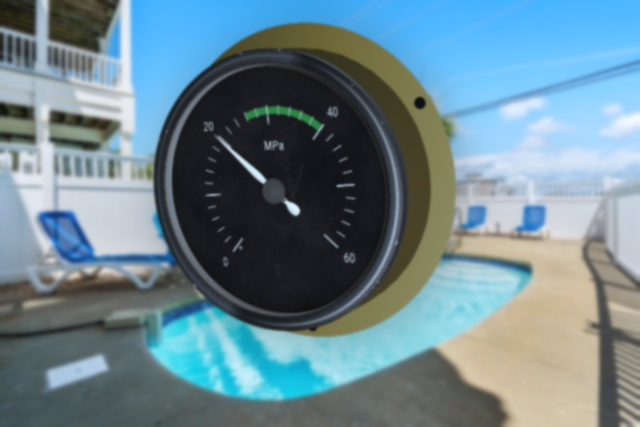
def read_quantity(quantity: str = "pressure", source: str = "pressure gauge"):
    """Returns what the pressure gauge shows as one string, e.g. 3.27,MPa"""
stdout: 20,MPa
